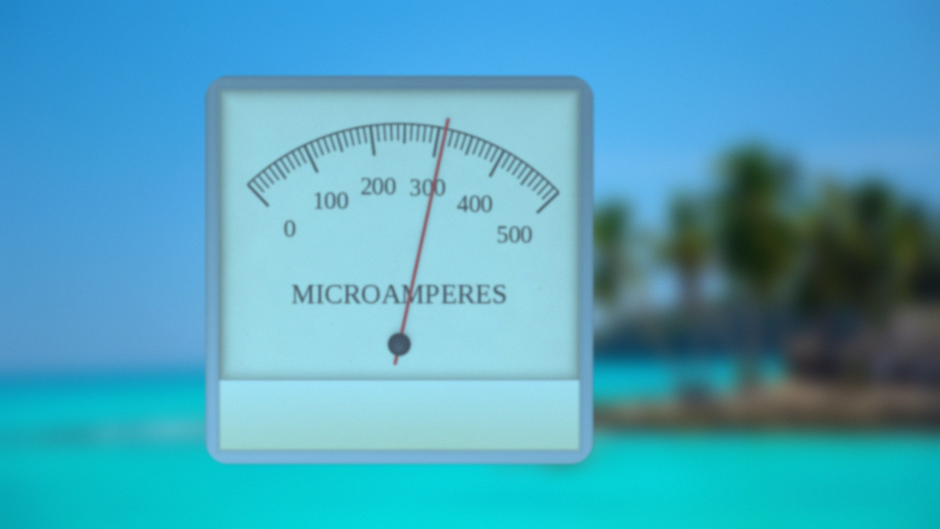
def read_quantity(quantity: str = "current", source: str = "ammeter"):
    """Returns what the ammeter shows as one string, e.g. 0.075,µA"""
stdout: 310,µA
